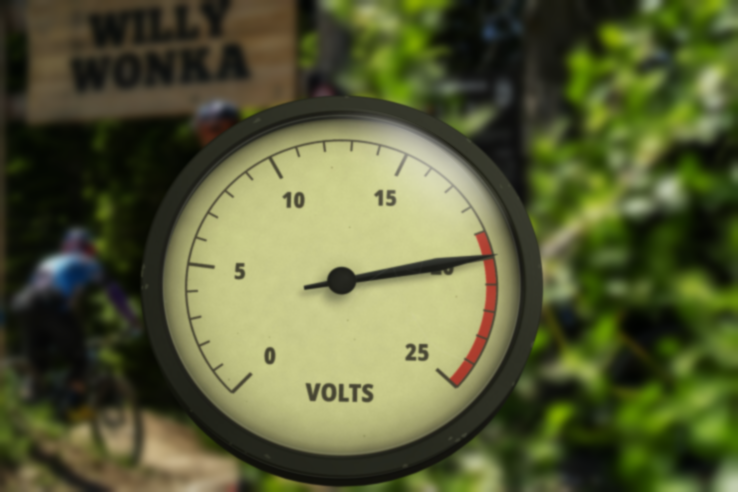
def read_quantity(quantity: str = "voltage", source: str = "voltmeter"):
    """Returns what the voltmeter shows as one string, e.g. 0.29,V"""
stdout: 20,V
